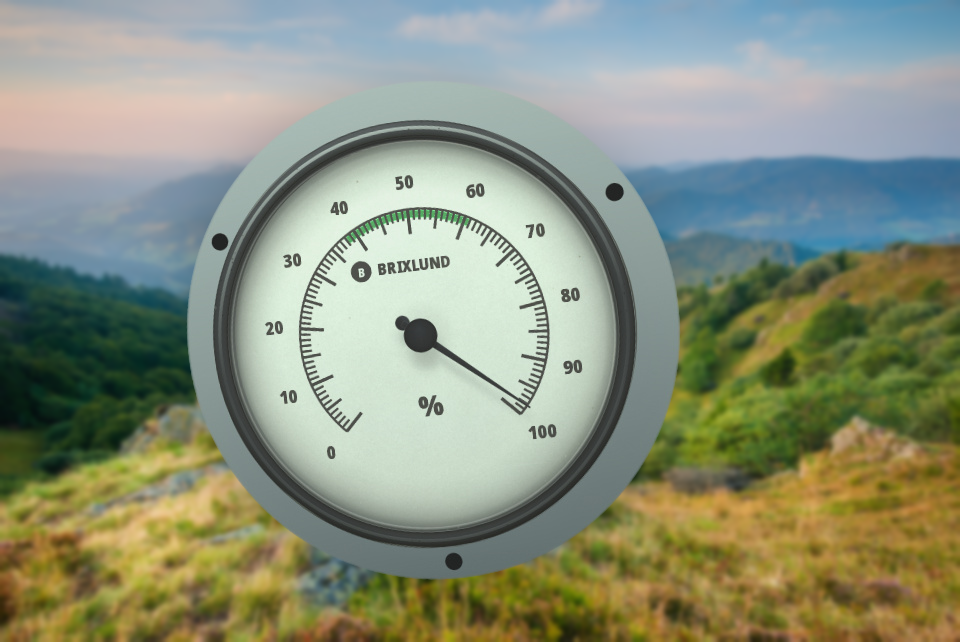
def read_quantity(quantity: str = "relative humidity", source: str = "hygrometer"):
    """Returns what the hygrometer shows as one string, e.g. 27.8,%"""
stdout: 98,%
